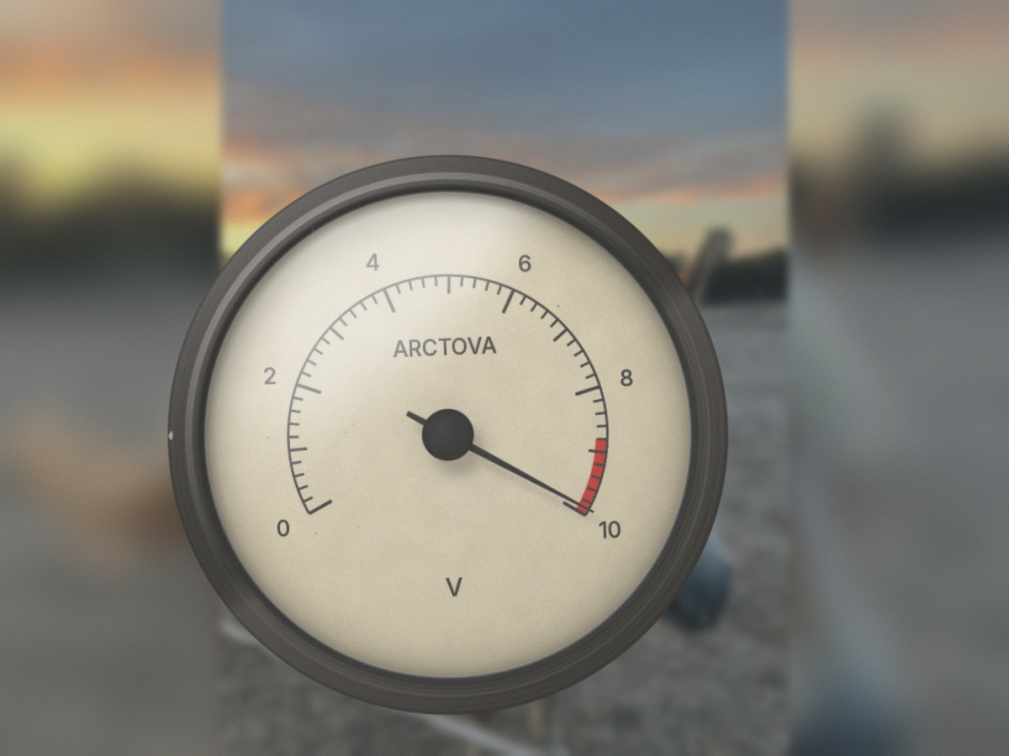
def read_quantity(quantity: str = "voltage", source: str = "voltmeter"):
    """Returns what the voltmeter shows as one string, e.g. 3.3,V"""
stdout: 9.9,V
